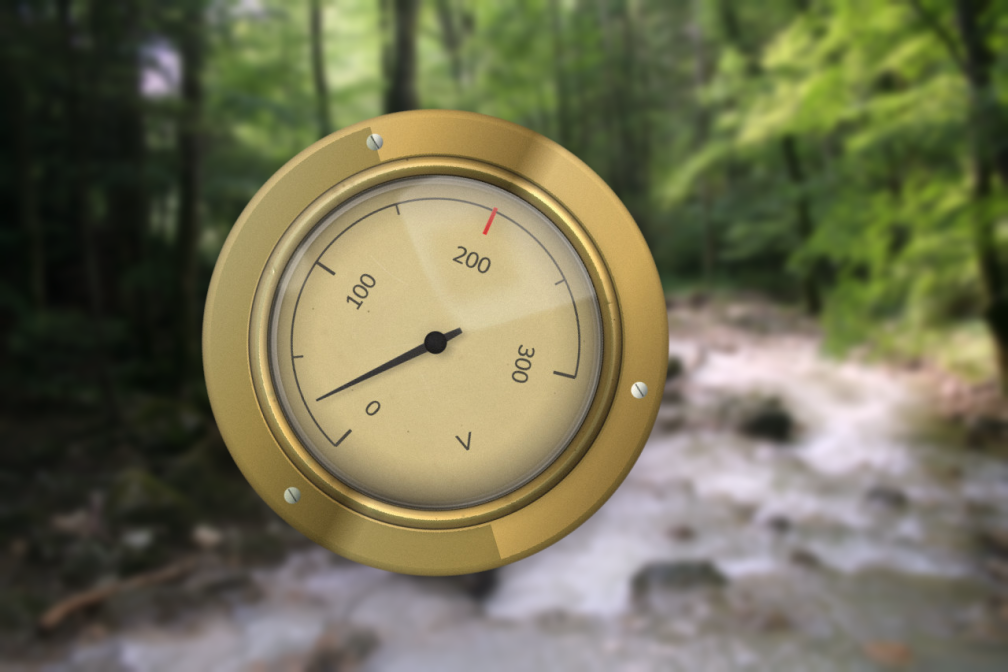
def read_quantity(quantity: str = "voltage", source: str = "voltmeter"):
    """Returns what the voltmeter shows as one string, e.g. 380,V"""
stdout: 25,V
